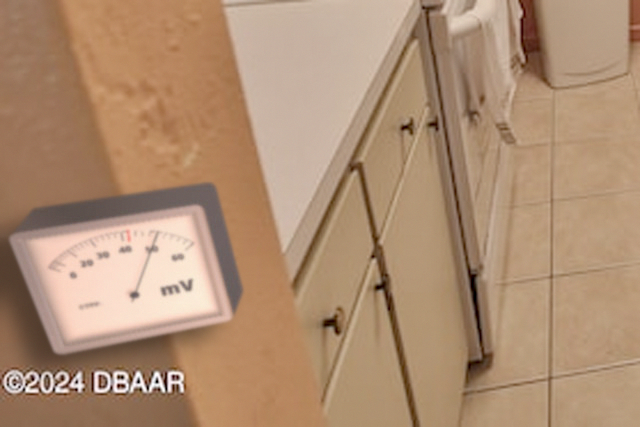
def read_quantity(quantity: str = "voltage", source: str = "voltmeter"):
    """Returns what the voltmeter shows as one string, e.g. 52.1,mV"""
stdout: 50,mV
